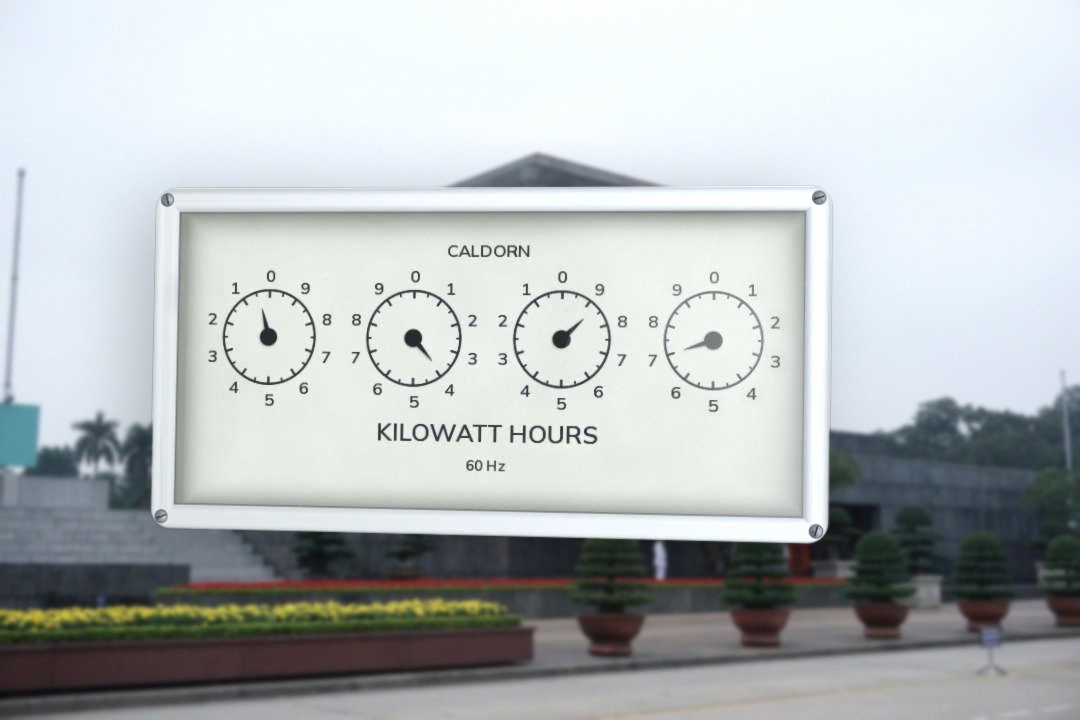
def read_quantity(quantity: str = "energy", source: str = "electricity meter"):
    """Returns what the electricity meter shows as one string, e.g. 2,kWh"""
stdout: 387,kWh
